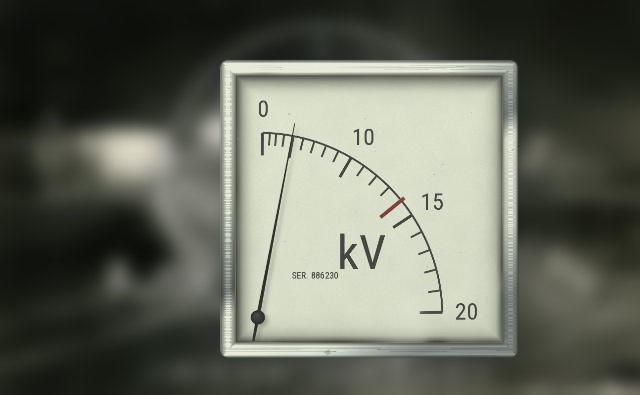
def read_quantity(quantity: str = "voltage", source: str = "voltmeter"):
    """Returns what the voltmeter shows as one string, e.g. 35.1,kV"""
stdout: 5,kV
